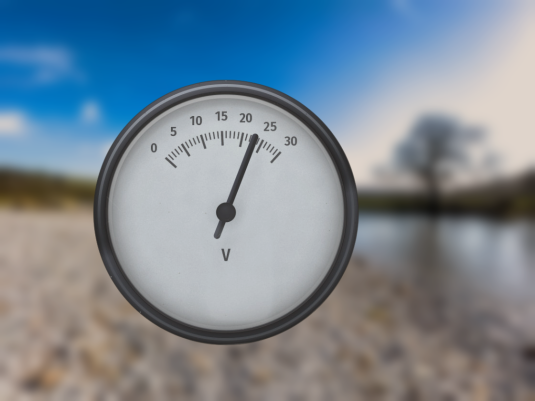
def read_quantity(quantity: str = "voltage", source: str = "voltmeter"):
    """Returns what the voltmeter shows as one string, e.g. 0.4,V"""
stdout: 23,V
